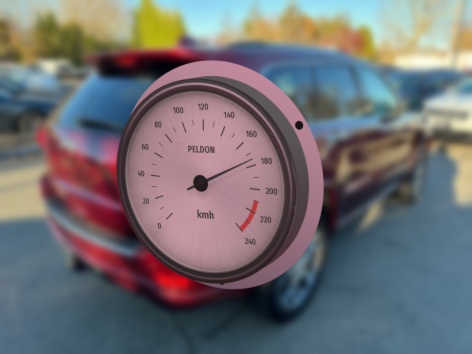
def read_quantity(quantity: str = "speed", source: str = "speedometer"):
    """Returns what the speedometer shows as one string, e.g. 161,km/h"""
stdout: 175,km/h
